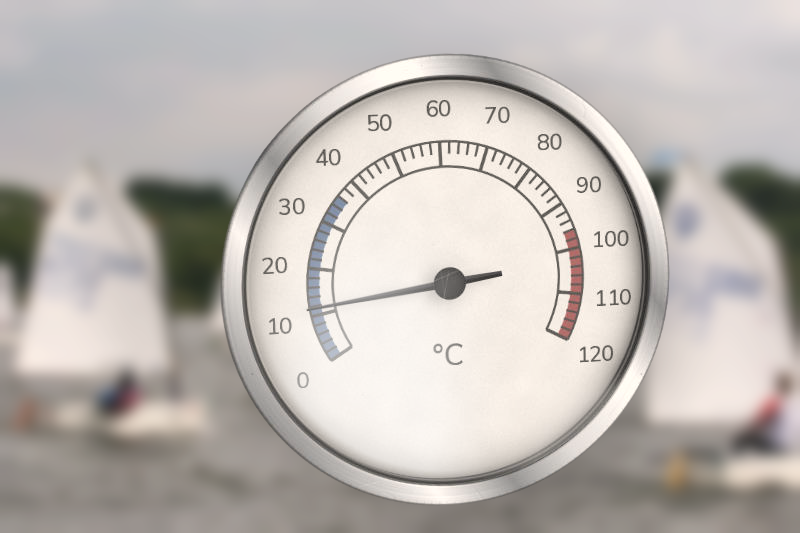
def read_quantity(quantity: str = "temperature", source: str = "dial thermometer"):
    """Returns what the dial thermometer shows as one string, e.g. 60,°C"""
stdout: 12,°C
